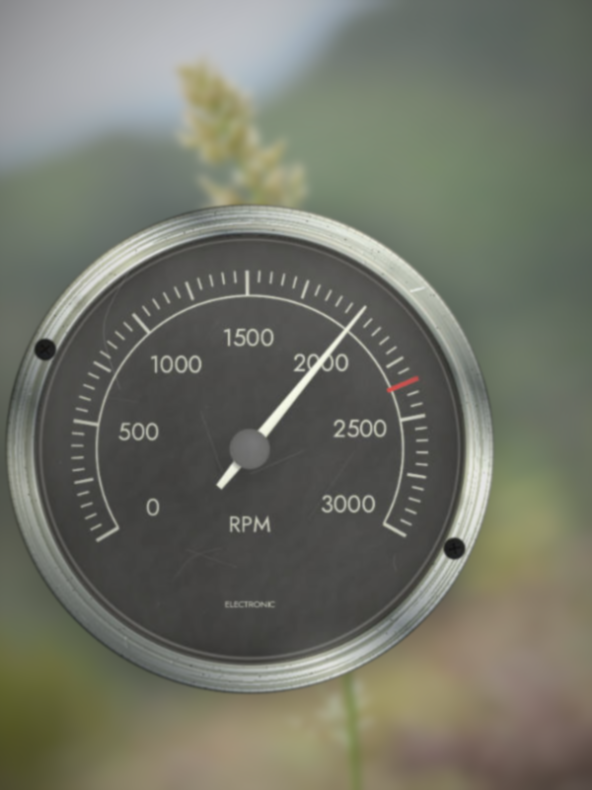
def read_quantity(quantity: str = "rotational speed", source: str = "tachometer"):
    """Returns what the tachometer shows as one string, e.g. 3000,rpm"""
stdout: 2000,rpm
